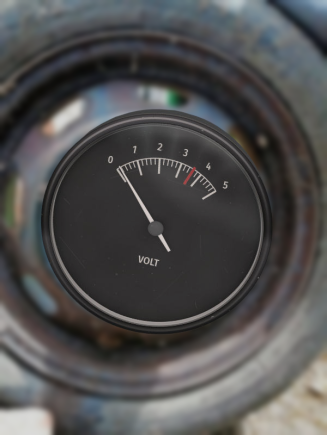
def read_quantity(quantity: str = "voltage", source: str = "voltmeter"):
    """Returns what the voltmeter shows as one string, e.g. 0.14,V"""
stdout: 0.2,V
